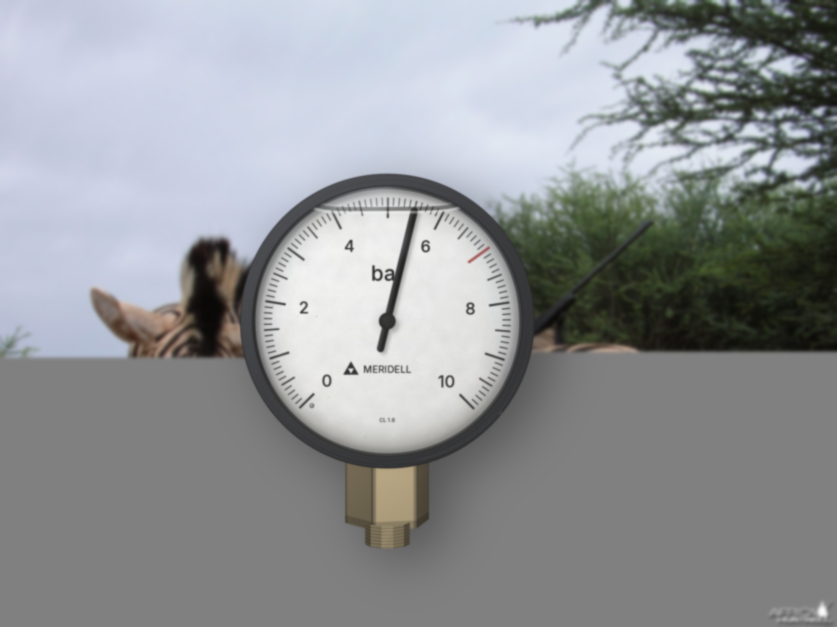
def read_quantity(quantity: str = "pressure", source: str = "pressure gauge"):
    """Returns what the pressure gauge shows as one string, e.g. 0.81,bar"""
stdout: 5.5,bar
